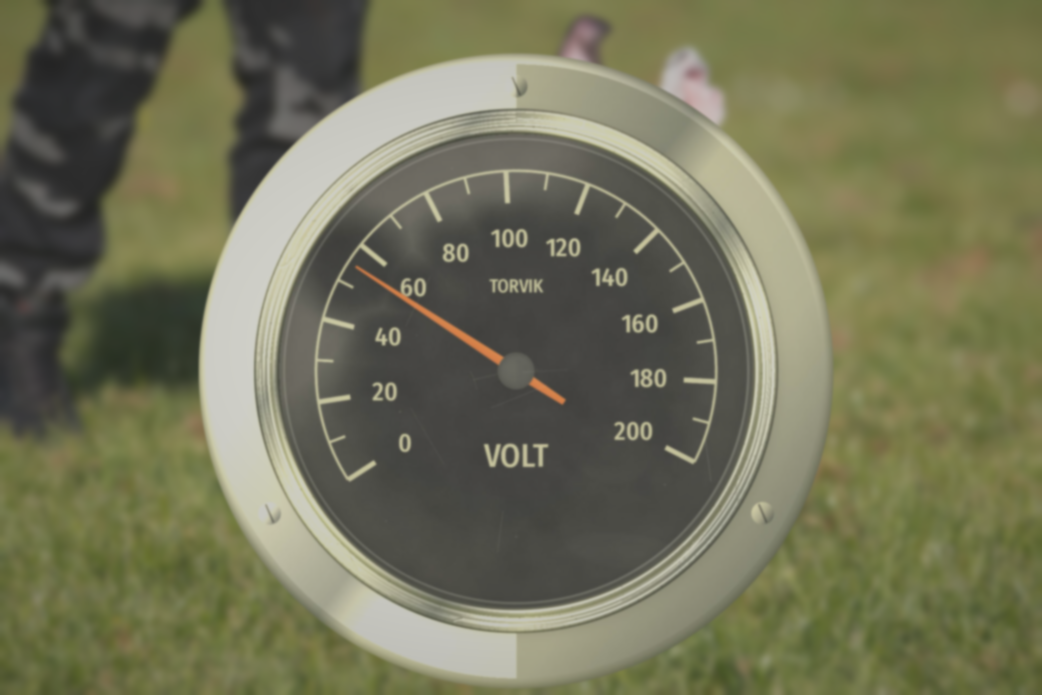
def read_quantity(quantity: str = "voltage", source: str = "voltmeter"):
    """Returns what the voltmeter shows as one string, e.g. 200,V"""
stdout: 55,V
